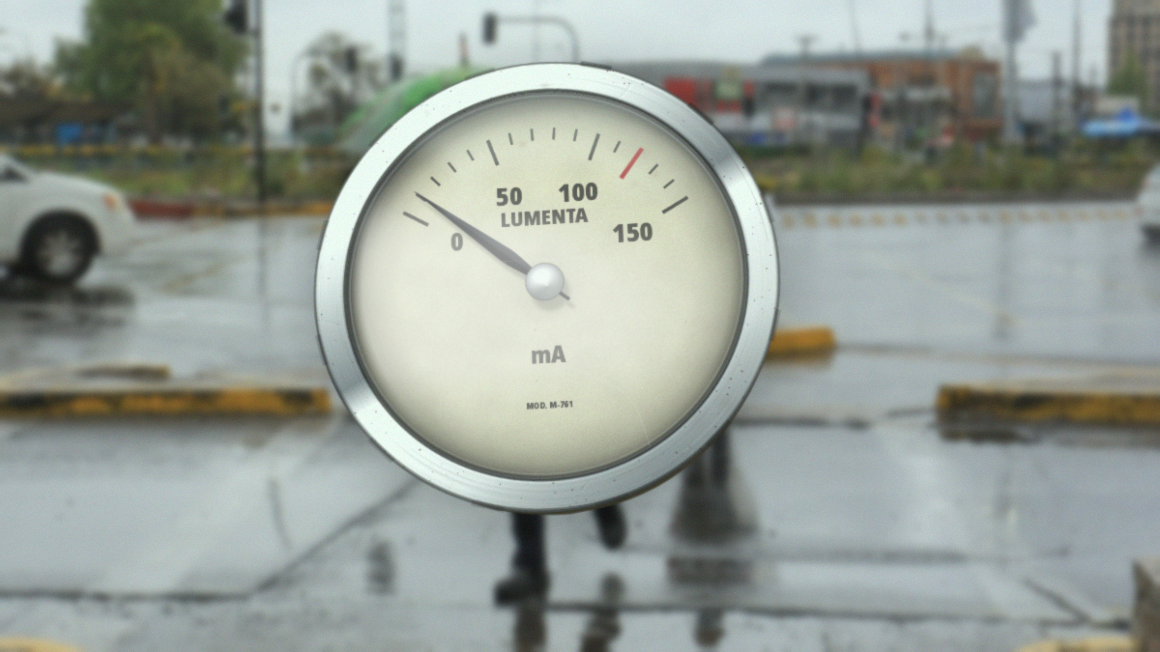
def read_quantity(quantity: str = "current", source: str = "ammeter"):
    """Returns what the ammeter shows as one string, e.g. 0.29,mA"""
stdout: 10,mA
